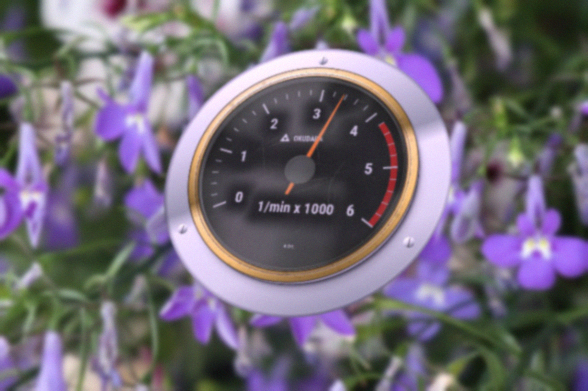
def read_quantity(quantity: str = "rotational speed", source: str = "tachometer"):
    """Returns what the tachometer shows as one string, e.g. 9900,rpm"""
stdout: 3400,rpm
